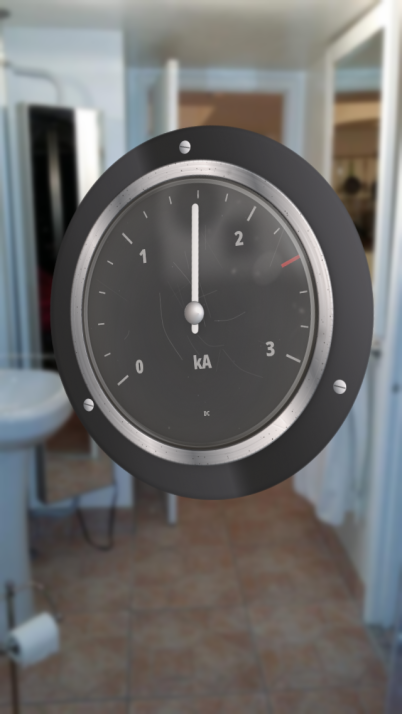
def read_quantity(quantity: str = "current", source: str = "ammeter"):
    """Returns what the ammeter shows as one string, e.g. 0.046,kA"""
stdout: 1.6,kA
